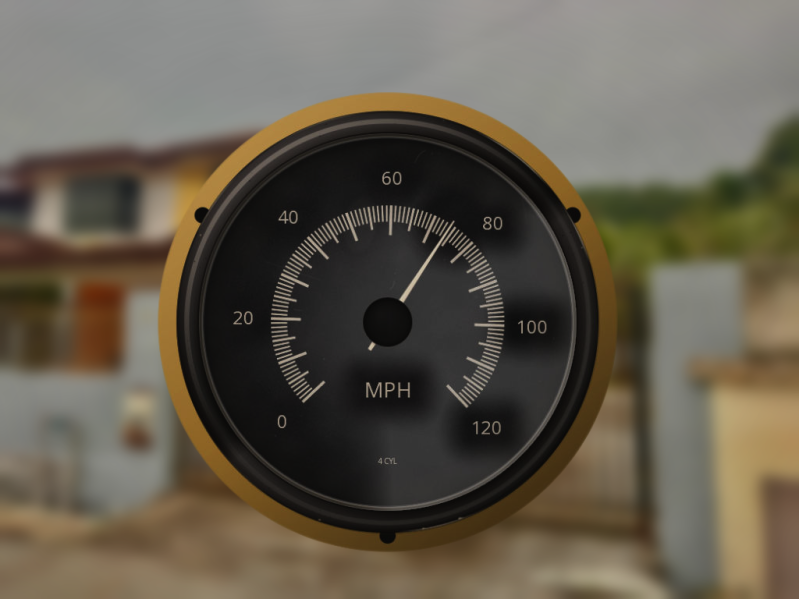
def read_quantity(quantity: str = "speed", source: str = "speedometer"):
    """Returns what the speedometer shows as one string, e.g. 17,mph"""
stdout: 74,mph
